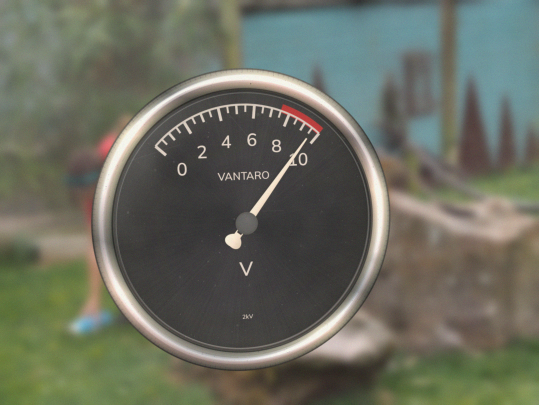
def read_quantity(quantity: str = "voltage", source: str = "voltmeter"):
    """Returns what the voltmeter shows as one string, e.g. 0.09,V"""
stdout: 9.5,V
